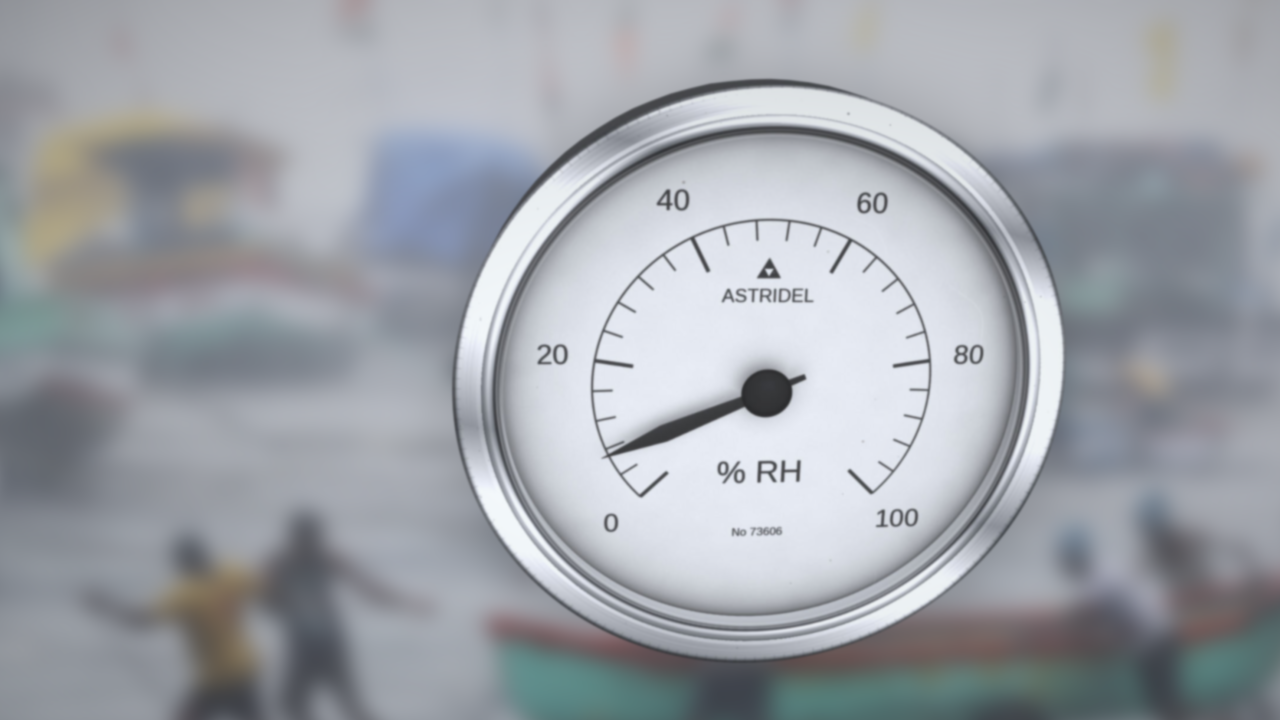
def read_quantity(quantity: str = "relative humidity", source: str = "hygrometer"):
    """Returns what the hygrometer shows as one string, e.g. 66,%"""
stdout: 8,%
